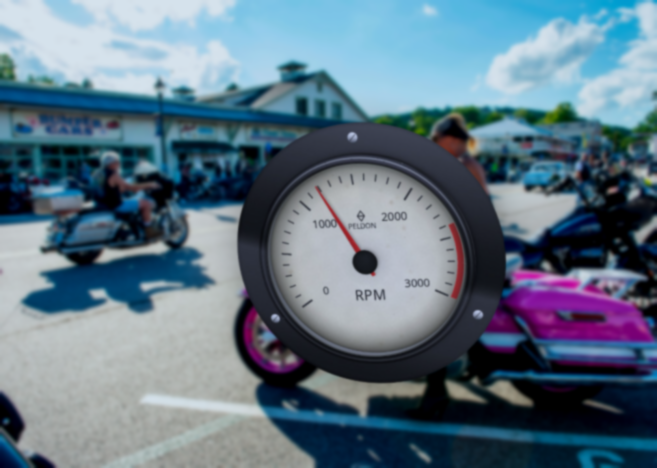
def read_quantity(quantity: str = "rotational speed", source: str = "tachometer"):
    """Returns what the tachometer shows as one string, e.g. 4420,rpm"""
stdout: 1200,rpm
